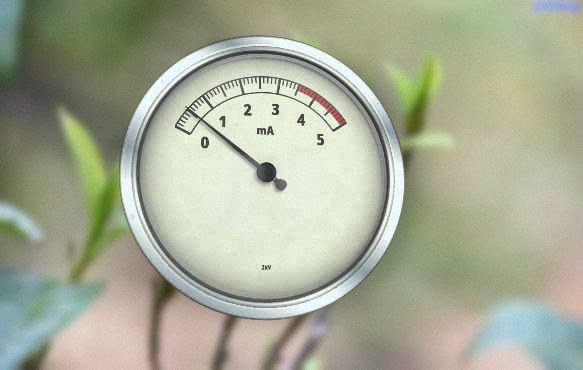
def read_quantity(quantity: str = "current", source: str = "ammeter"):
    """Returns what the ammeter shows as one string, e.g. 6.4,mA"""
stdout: 0.5,mA
